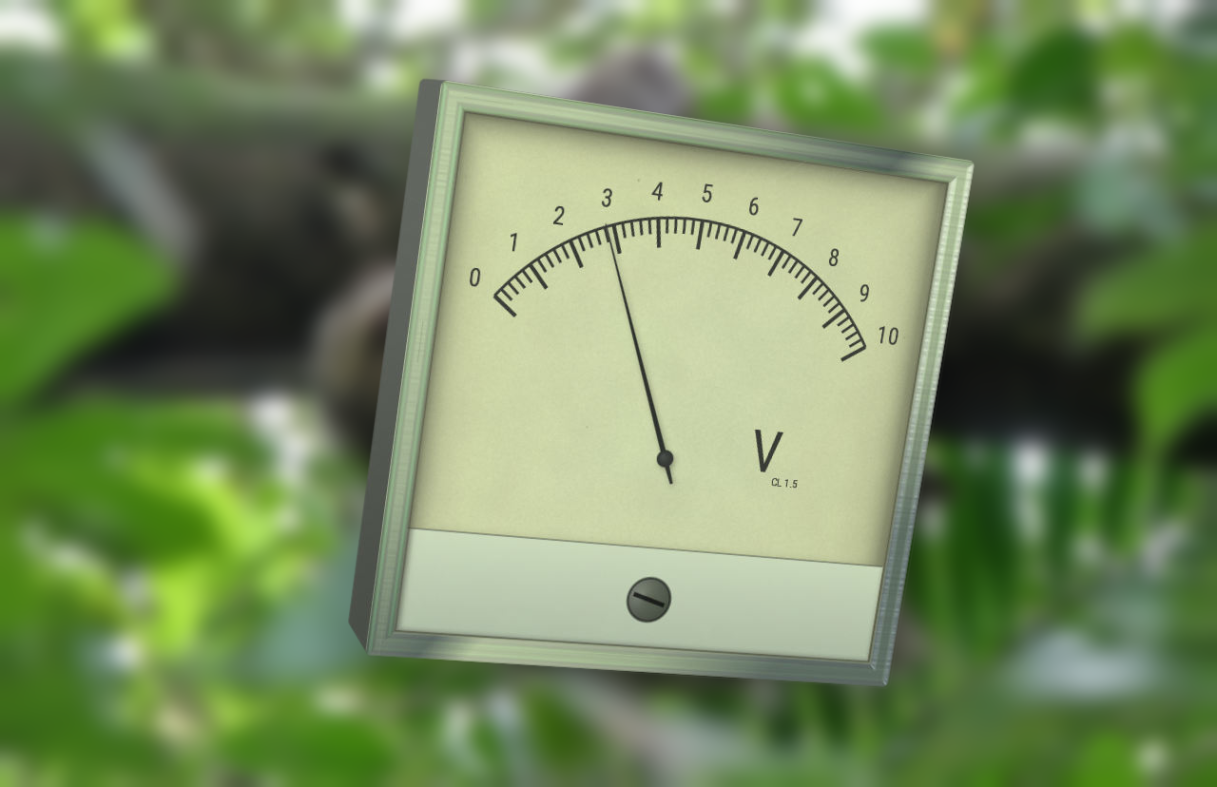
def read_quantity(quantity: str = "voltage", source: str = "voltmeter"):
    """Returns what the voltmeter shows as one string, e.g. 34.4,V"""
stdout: 2.8,V
